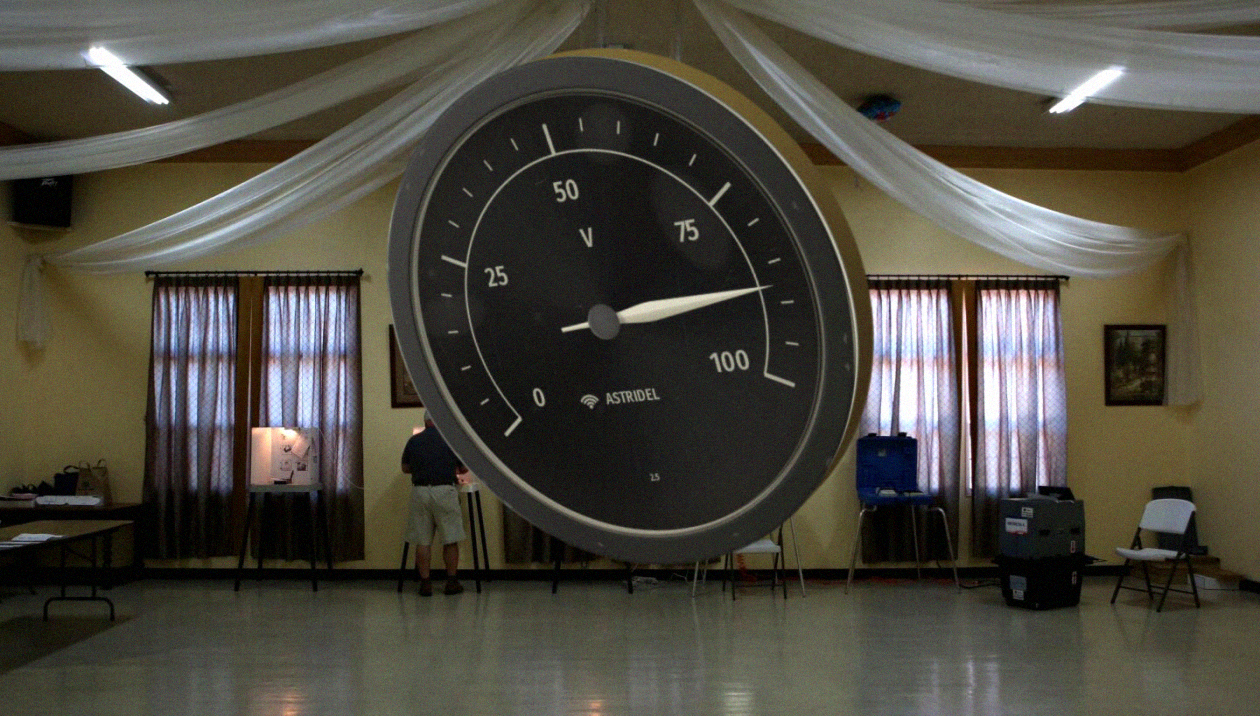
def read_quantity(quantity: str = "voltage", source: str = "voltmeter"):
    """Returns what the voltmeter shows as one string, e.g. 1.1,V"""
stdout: 87.5,V
